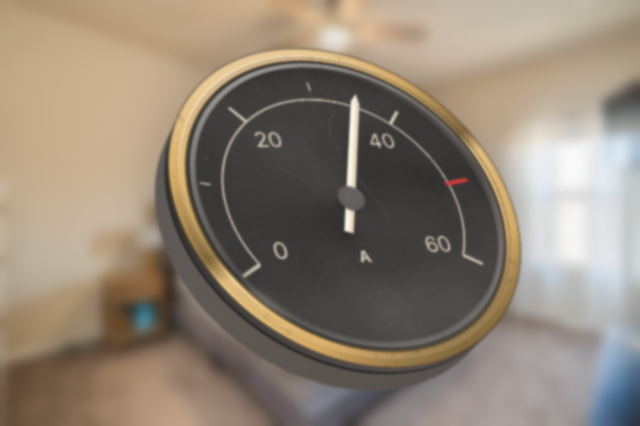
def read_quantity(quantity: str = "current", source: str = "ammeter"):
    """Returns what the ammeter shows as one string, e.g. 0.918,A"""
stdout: 35,A
